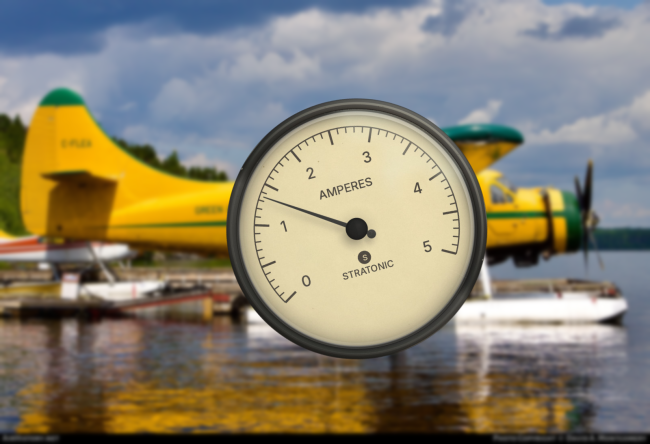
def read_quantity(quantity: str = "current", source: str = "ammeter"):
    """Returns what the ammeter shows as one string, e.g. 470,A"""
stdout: 1.35,A
